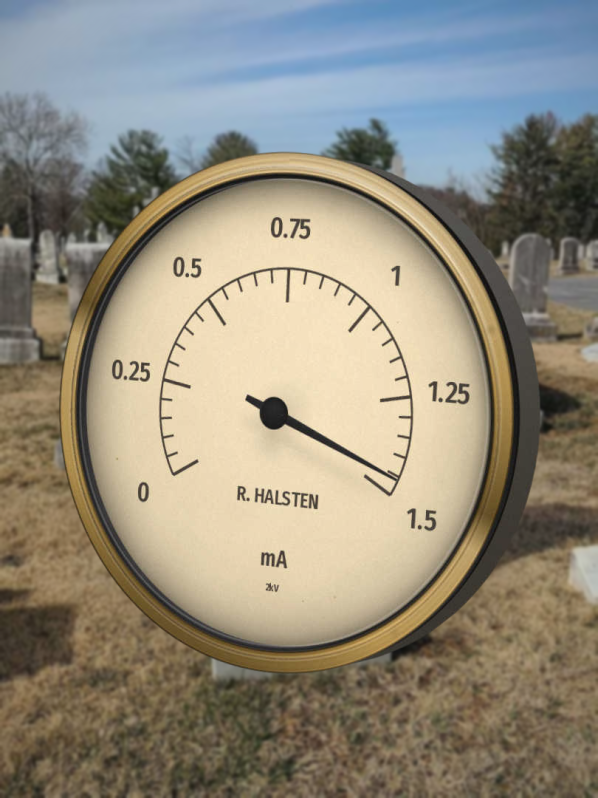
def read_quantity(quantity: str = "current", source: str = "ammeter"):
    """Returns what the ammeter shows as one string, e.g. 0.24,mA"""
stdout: 1.45,mA
